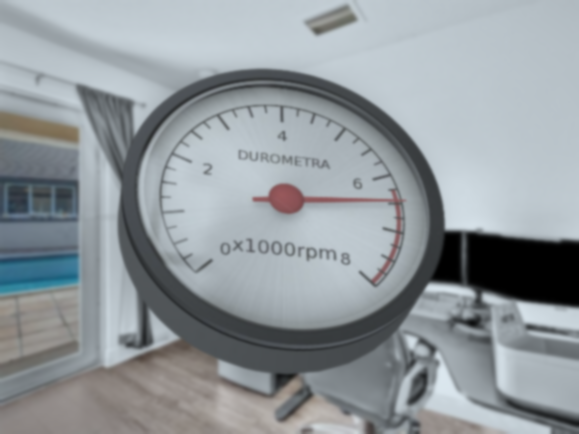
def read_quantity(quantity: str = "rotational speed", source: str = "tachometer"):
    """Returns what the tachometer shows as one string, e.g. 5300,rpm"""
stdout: 6500,rpm
